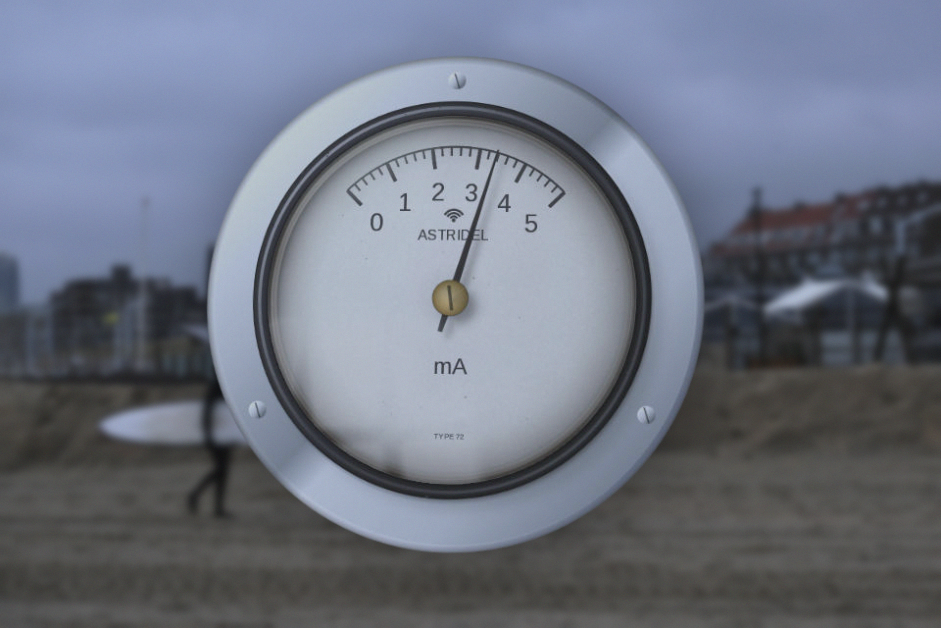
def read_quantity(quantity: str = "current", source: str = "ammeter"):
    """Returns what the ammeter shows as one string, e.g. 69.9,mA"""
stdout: 3.4,mA
